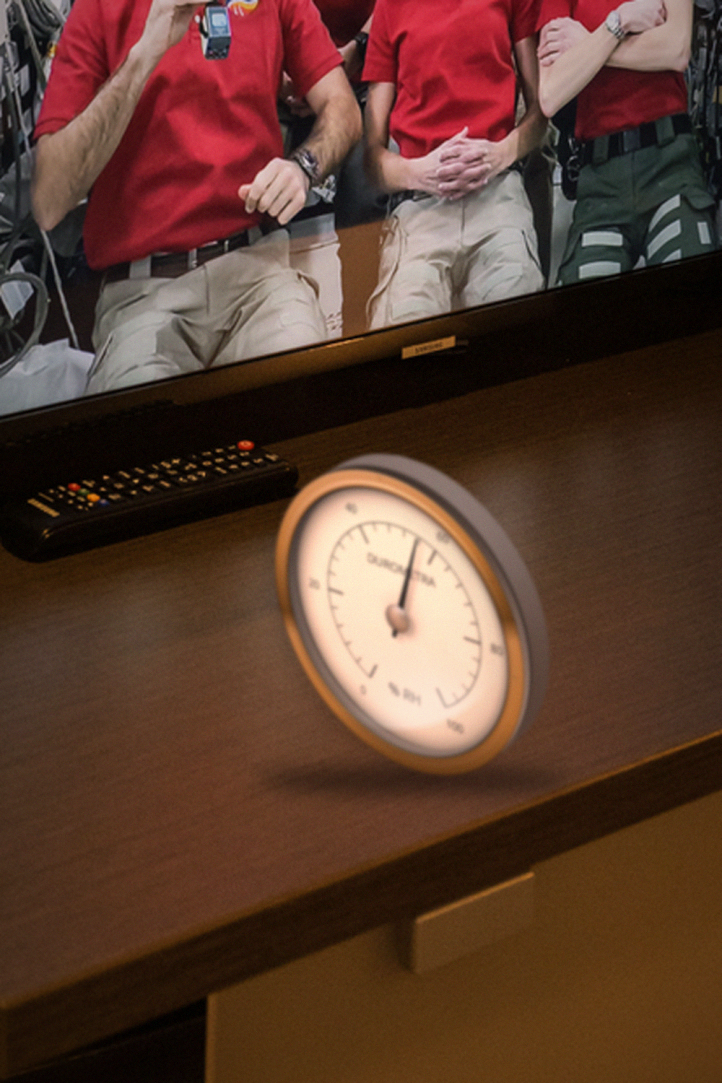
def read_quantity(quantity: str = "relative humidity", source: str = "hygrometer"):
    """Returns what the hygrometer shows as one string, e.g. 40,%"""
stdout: 56,%
